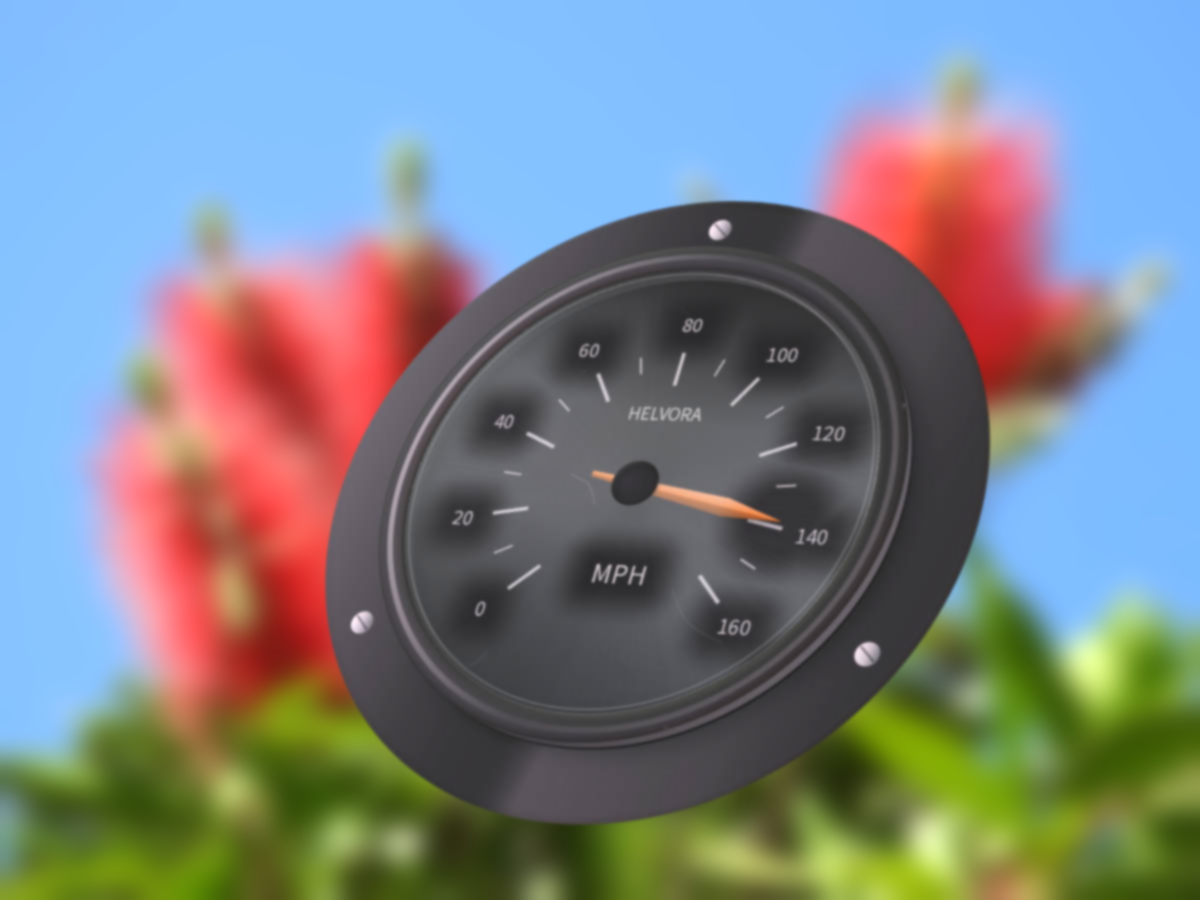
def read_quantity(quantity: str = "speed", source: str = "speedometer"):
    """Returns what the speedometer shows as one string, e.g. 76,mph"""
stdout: 140,mph
